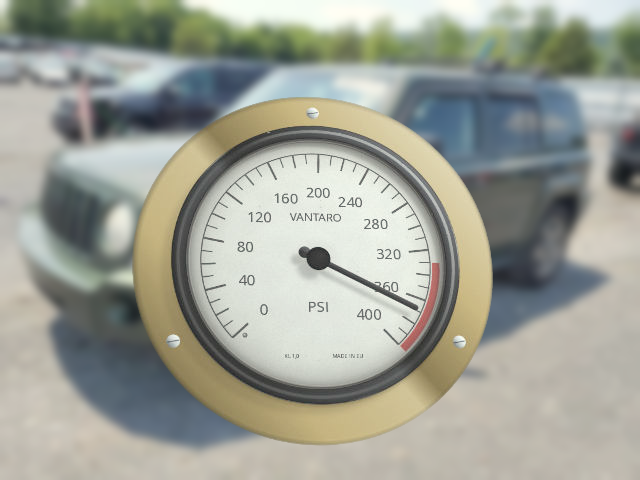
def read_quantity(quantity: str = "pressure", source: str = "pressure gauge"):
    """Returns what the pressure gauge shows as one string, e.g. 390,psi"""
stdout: 370,psi
